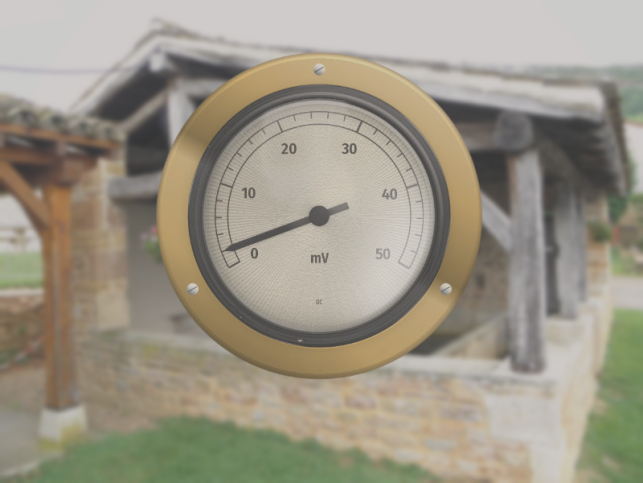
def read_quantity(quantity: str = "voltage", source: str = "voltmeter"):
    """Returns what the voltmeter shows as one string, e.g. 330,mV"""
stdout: 2,mV
